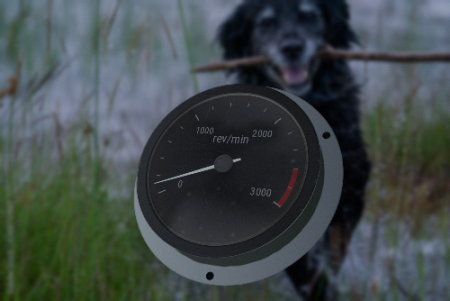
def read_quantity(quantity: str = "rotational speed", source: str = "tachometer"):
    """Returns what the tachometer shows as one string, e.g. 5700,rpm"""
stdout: 100,rpm
